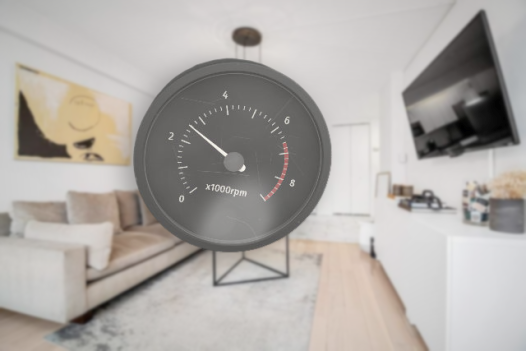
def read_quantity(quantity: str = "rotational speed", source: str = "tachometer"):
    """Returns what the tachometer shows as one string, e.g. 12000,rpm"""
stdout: 2600,rpm
